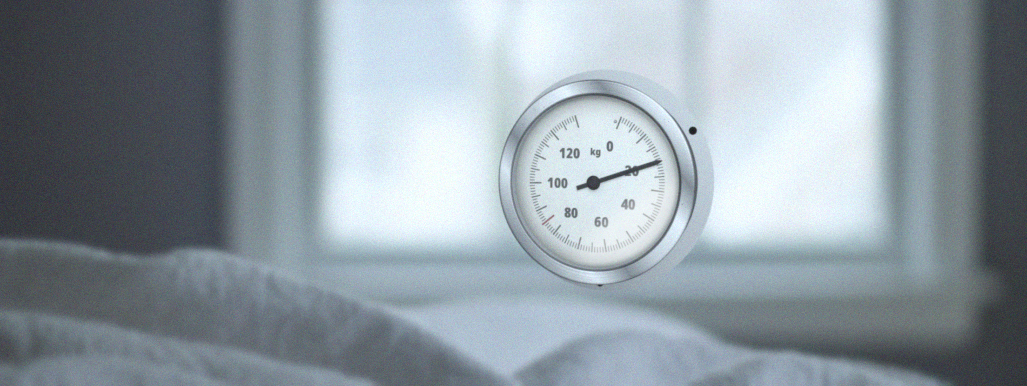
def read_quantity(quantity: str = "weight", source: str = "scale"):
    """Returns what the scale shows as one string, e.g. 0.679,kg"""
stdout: 20,kg
